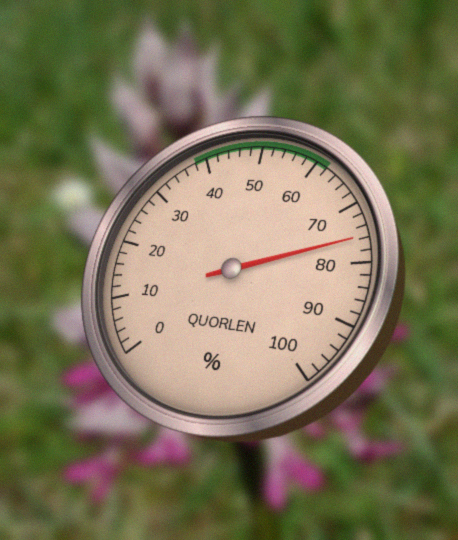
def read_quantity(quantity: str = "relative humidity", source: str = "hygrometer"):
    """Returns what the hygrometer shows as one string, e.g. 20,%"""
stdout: 76,%
